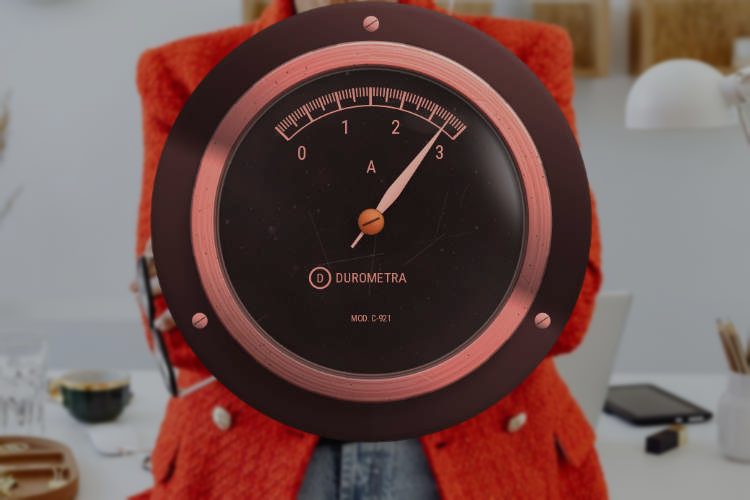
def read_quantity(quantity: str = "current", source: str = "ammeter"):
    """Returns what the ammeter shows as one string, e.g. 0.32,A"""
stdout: 2.75,A
